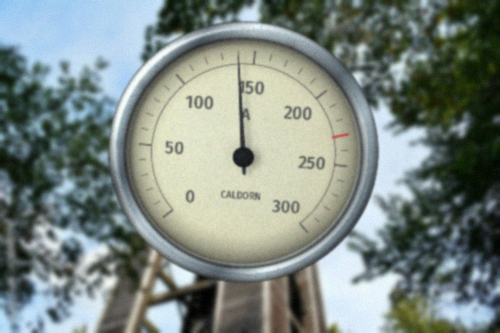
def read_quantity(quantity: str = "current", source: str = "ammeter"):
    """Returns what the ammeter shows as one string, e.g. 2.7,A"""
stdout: 140,A
